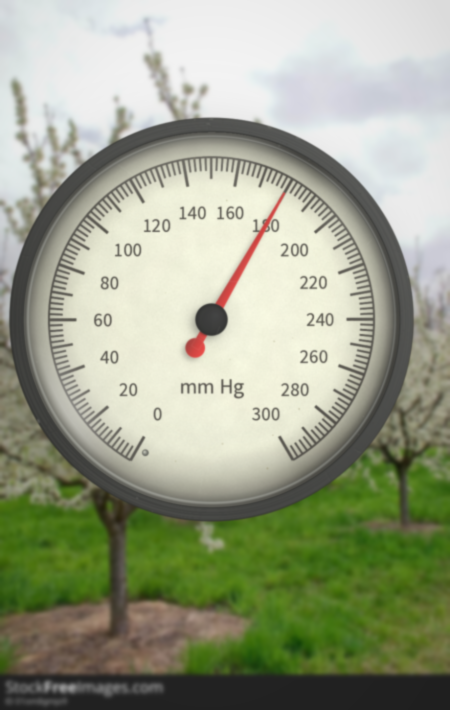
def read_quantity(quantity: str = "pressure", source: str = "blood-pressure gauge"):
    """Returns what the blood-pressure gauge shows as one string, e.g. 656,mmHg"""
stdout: 180,mmHg
